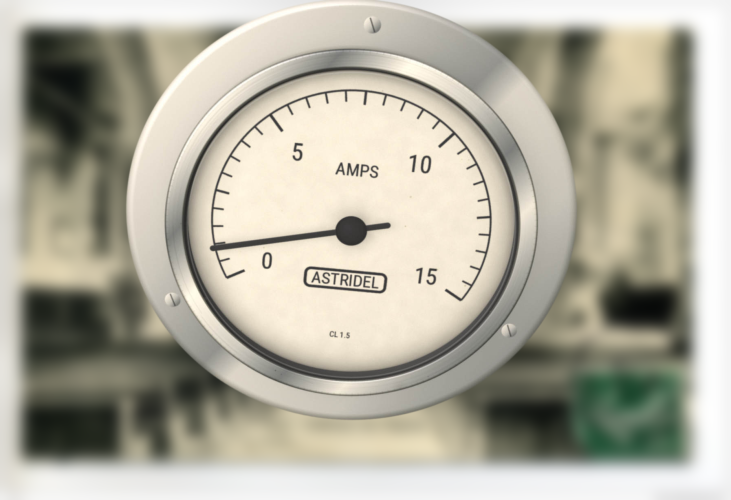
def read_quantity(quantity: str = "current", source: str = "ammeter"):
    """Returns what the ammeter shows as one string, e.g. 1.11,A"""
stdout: 1,A
